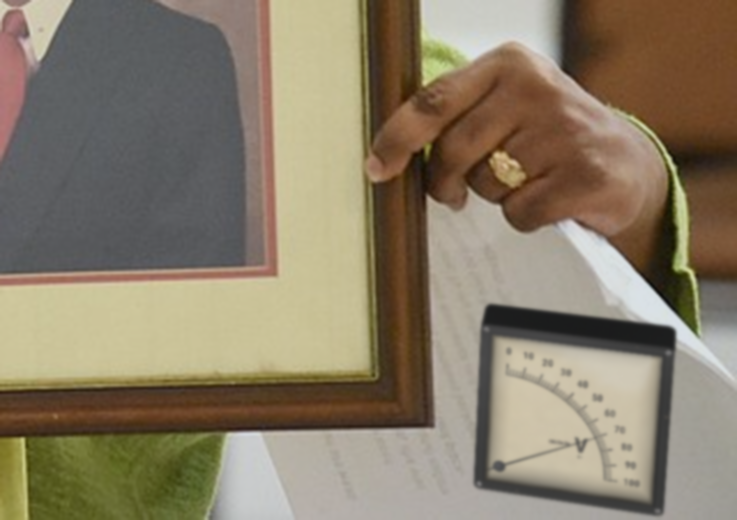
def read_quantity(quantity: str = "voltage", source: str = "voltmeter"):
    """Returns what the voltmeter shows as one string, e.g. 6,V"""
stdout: 70,V
